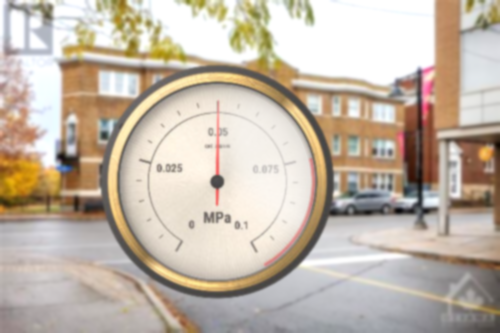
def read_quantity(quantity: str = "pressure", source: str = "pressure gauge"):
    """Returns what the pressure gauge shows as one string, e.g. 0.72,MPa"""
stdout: 0.05,MPa
